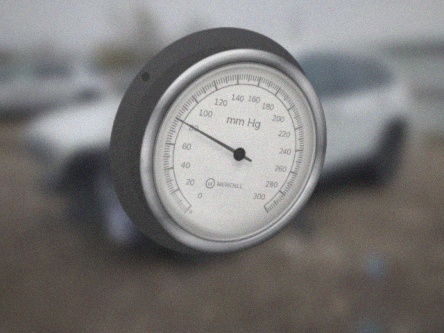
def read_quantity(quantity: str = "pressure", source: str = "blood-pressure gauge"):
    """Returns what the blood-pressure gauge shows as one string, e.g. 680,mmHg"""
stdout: 80,mmHg
